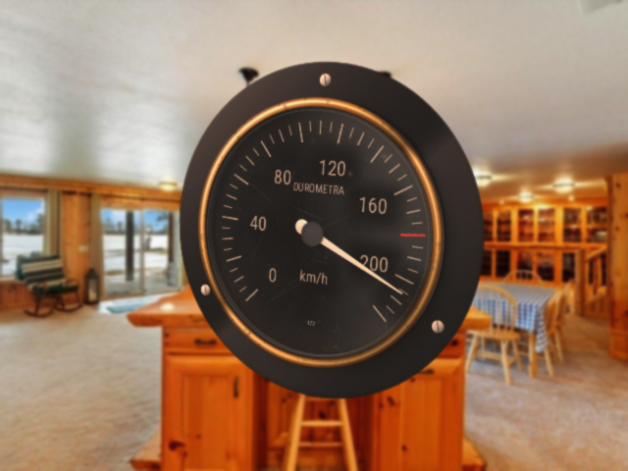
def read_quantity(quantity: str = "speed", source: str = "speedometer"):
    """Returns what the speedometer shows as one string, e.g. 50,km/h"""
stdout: 205,km/h
